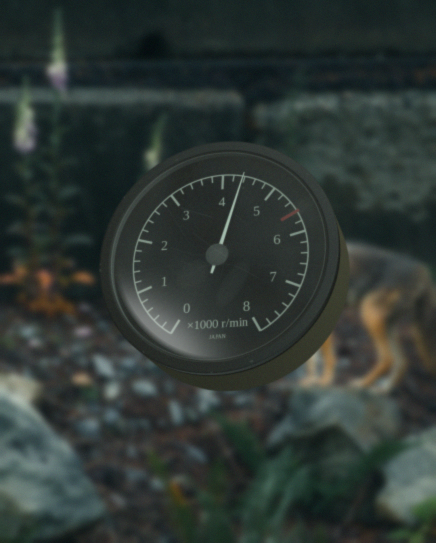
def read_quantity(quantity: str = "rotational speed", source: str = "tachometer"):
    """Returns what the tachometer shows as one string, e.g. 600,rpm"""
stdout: 4400,rpm
